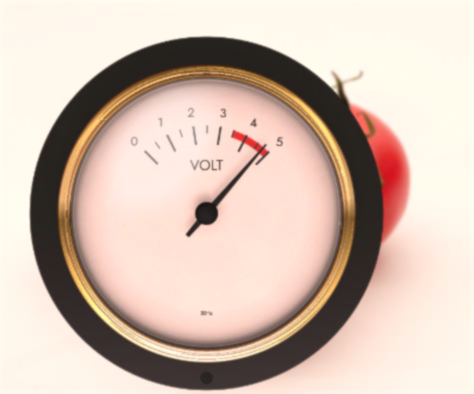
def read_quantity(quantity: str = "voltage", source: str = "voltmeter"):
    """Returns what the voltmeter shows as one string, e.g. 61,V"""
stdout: 4.75,V
